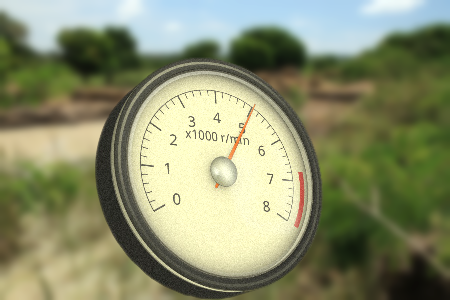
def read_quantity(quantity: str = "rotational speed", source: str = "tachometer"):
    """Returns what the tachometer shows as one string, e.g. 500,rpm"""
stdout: 5000,rpm
